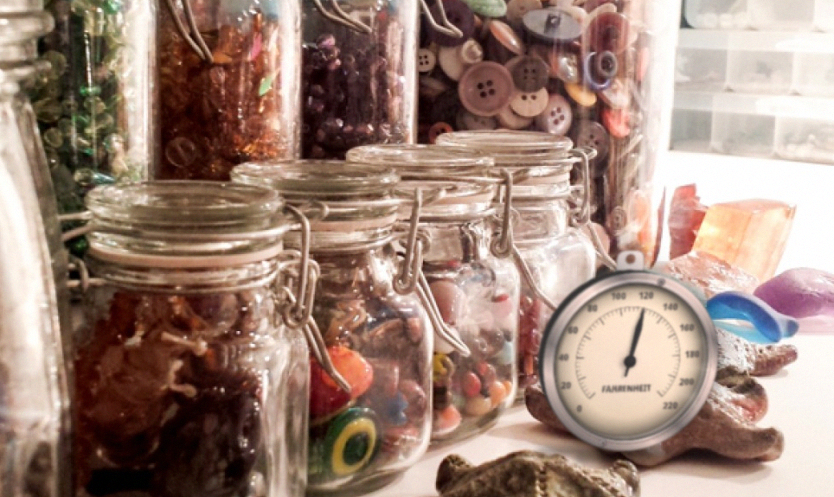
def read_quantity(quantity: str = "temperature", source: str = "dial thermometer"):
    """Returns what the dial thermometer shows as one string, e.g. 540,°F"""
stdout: 120,°F
